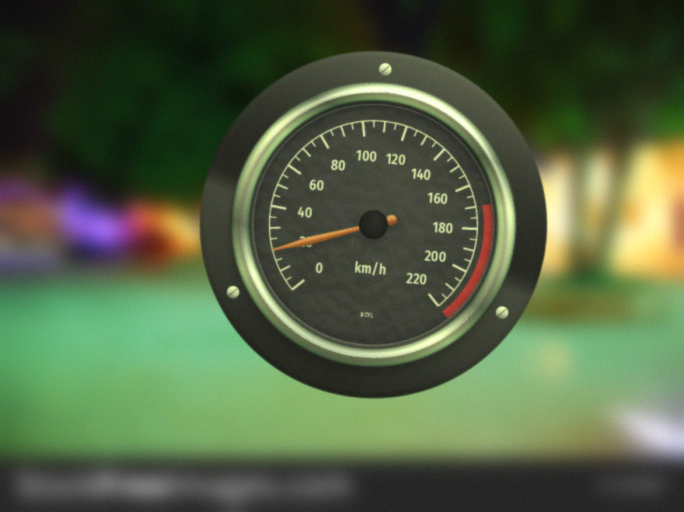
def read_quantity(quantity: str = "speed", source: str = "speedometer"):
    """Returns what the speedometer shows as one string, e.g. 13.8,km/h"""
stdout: 20,km/h
